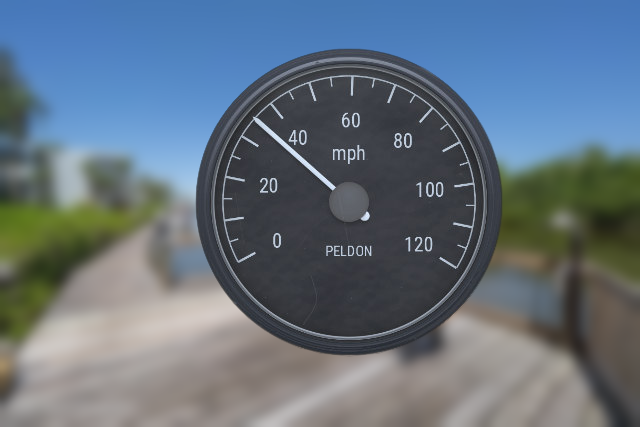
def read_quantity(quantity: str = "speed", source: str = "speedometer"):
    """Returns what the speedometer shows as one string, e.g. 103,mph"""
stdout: 35,mph
